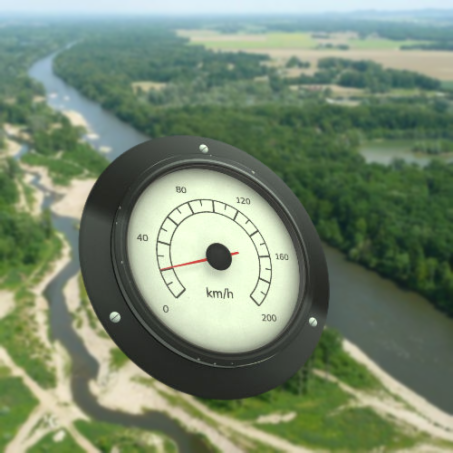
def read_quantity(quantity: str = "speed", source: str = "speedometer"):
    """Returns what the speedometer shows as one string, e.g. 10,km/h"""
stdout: 20,km/h
